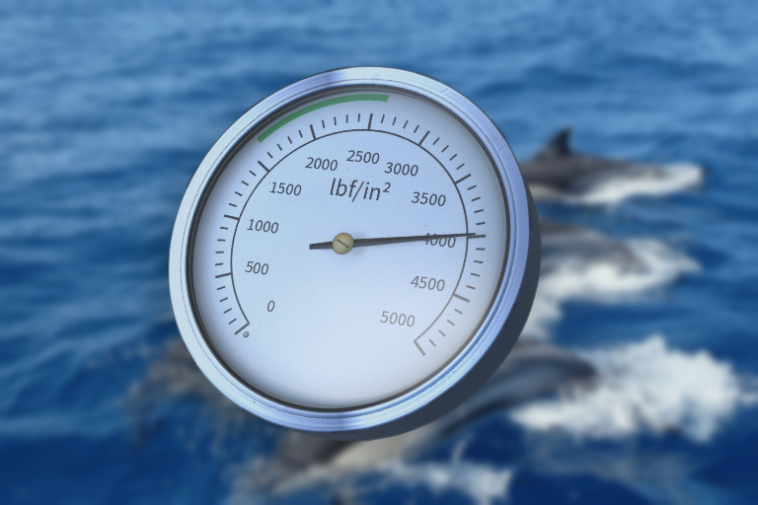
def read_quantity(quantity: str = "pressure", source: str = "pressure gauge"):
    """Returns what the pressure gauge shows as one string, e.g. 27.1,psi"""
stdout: 4000,psi
